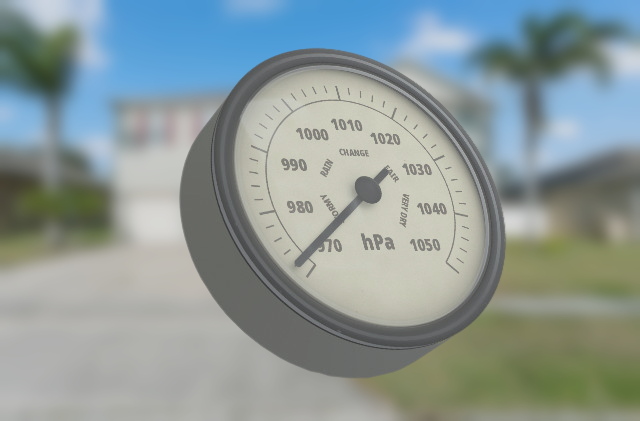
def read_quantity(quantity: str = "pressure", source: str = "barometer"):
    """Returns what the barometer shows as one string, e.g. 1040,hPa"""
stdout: 972,hPa
